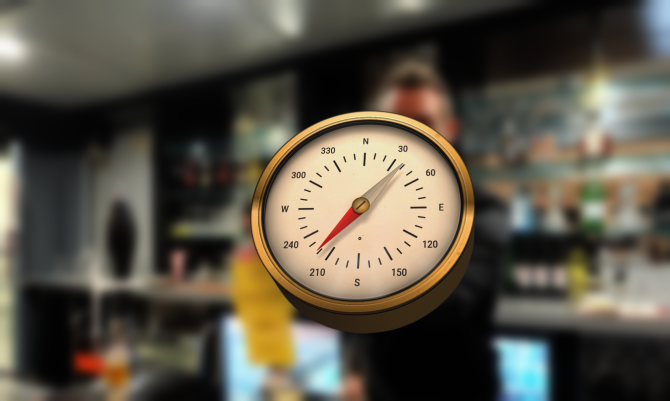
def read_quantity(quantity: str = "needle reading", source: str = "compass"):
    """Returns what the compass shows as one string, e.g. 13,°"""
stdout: 220,°
